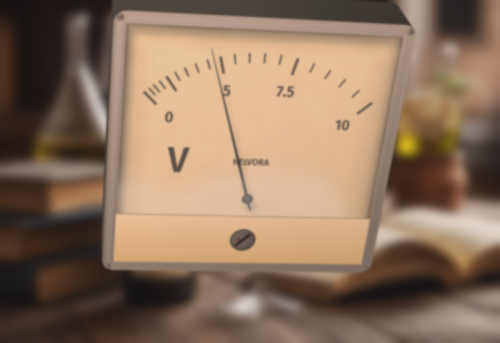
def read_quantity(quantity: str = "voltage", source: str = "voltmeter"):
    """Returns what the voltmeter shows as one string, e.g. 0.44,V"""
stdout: 4.75,V
